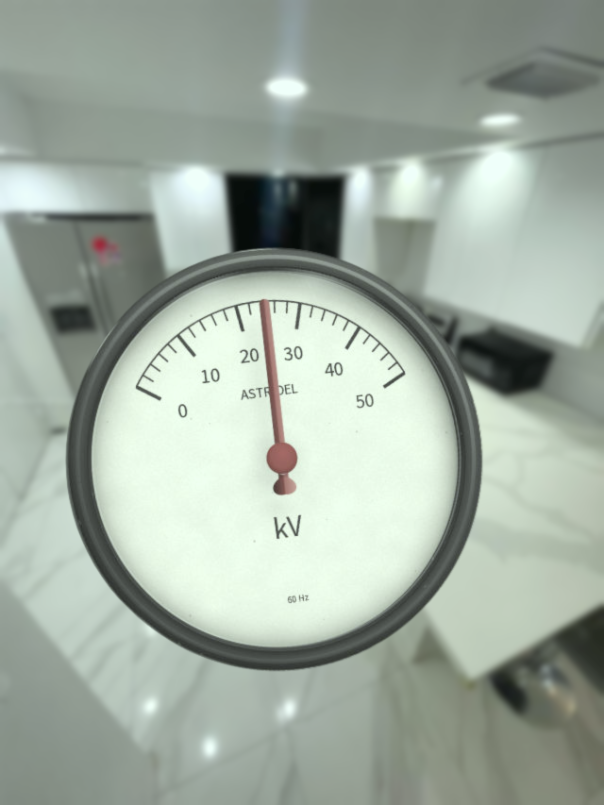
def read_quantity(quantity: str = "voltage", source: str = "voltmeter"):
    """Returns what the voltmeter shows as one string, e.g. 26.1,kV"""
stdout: 24,kV
